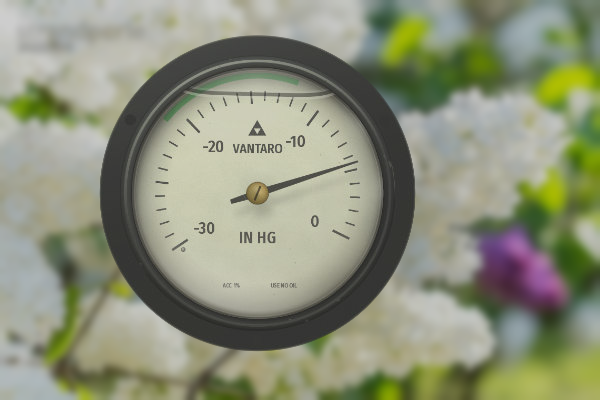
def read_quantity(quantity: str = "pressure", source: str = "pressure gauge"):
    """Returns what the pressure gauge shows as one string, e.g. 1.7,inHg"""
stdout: -5.5,inHg
